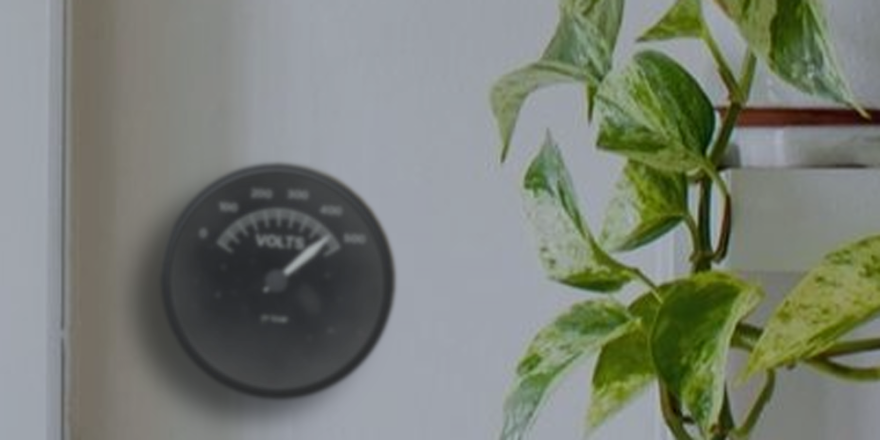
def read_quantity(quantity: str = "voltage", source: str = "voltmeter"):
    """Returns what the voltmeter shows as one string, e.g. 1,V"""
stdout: 450,V
